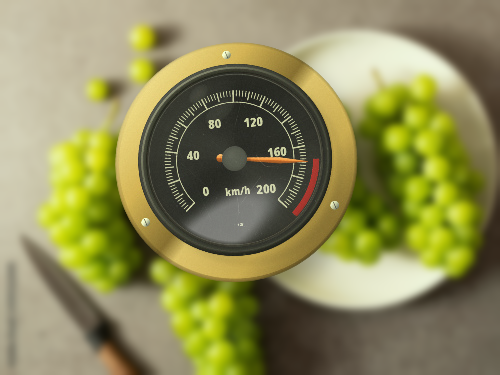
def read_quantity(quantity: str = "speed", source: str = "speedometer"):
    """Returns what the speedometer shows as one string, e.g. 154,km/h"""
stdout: 170,km/h
